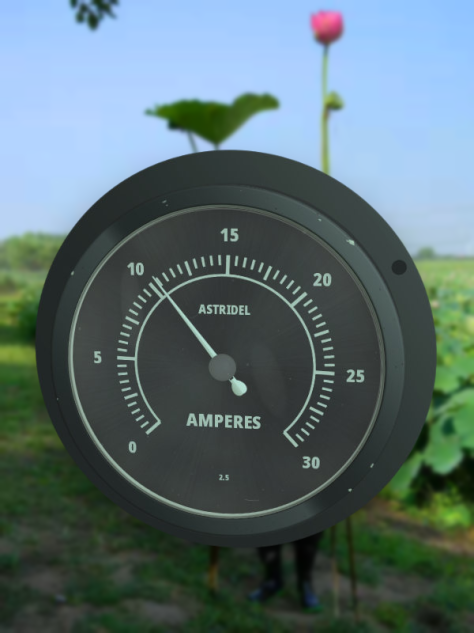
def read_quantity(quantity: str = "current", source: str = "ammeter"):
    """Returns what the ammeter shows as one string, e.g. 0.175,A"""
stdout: 10.5,A
